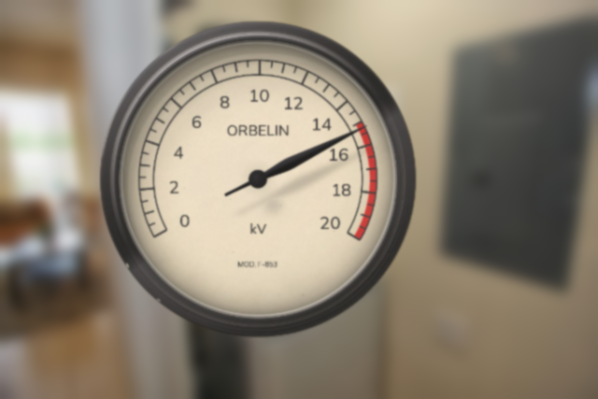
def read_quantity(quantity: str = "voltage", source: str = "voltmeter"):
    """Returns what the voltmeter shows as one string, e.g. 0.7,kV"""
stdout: 15.25,kV
